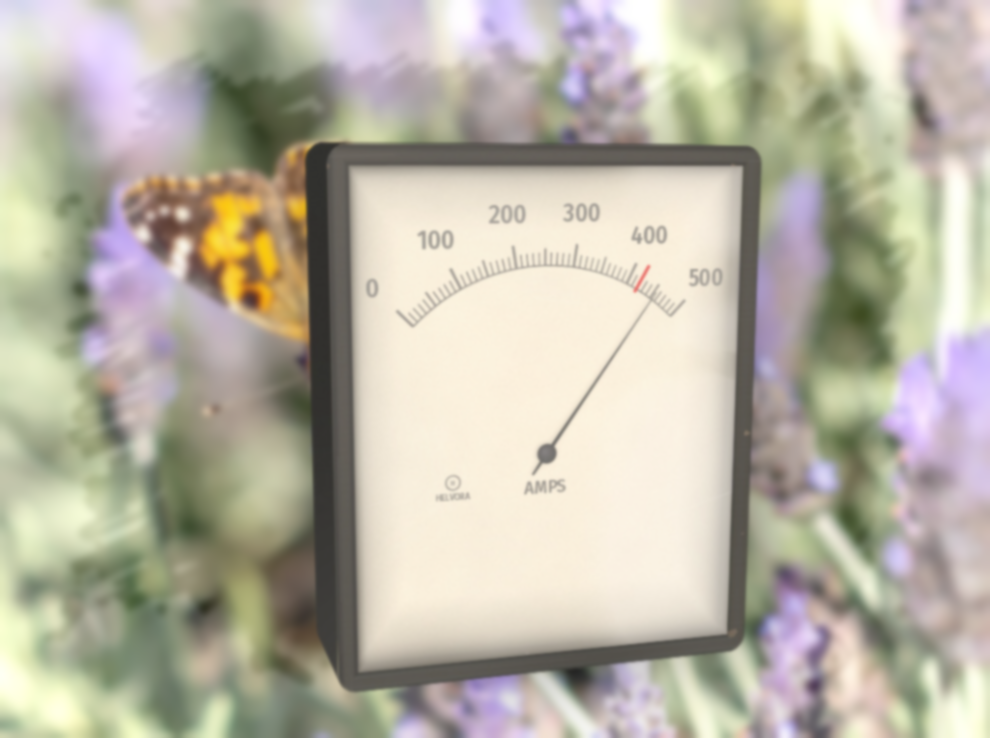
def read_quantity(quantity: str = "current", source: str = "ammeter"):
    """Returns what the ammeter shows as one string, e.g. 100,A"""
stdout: 450,A
